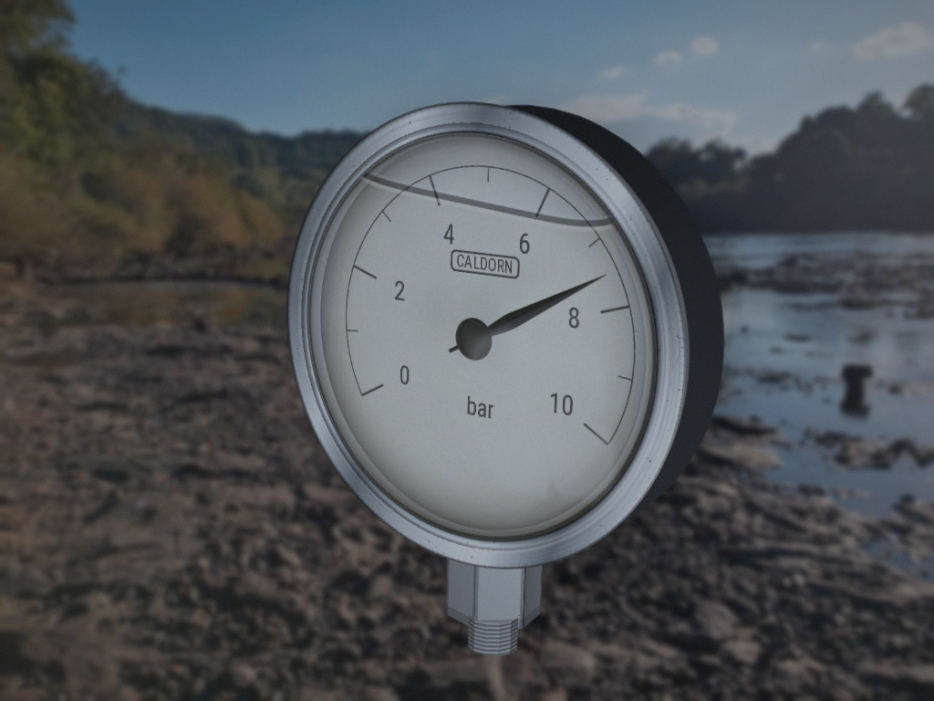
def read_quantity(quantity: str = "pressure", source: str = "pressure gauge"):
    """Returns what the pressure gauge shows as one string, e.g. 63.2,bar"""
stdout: 7.5,bar
